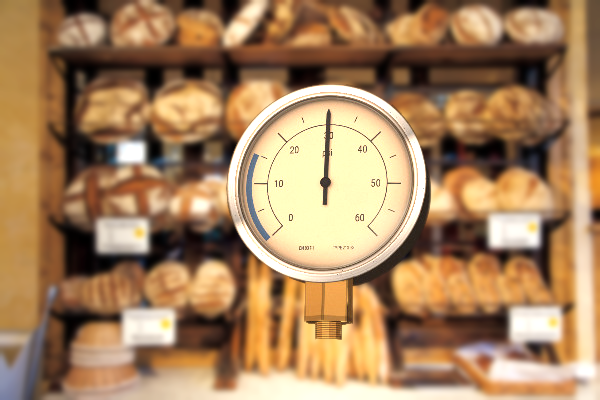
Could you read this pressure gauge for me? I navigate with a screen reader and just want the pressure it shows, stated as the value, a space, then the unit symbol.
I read 30 psi
